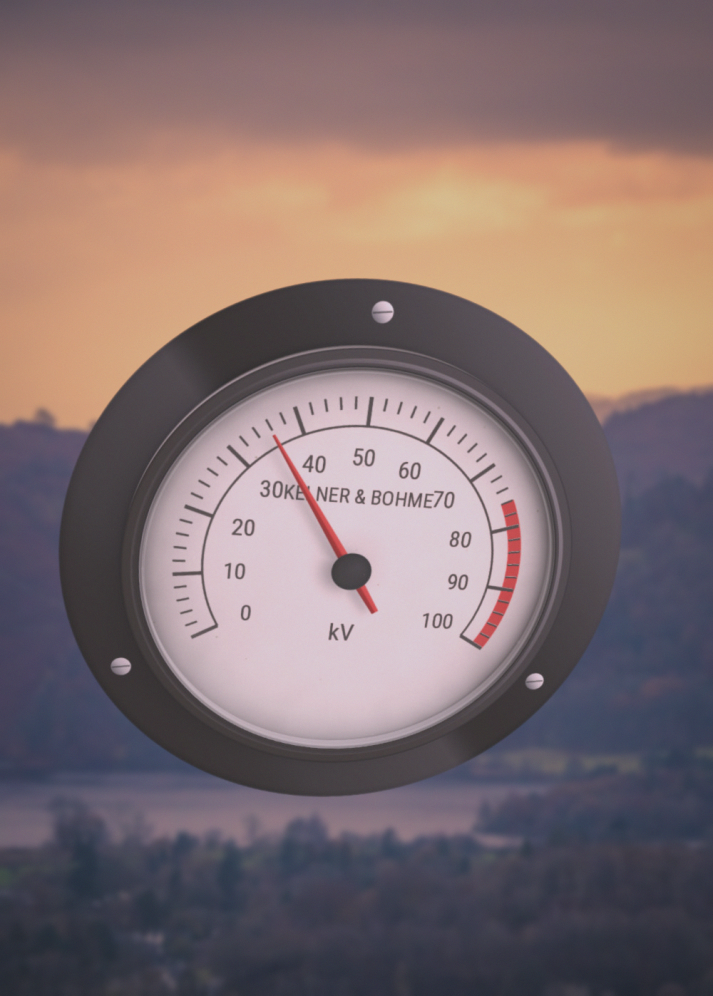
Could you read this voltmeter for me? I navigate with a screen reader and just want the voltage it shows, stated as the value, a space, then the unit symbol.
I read 36 kV
